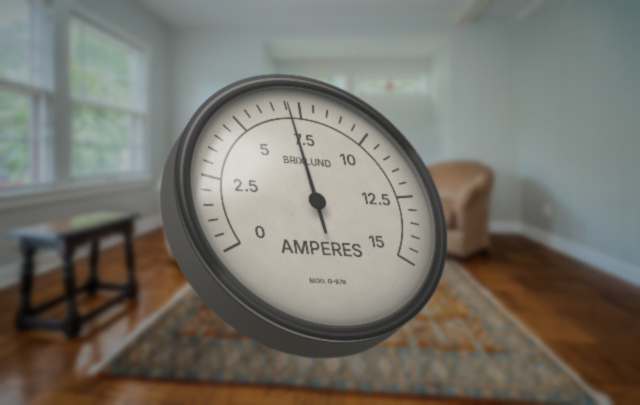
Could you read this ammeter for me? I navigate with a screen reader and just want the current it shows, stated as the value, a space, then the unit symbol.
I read 7 A
